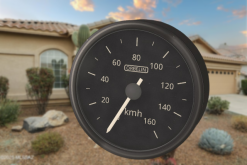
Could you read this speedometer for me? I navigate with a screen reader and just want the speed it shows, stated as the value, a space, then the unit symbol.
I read 0 km/h
